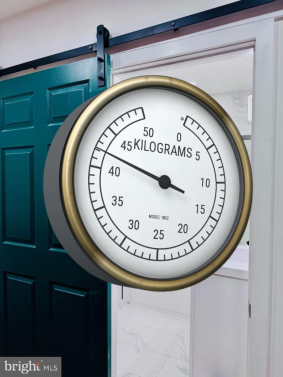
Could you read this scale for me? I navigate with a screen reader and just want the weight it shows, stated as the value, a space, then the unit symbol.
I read 42 kg
